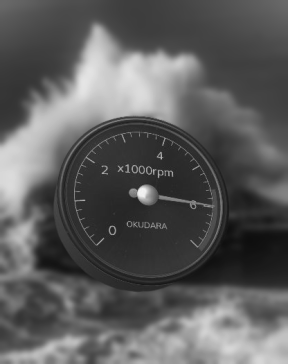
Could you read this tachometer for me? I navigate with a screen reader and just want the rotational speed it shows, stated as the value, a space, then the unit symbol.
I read 6000 rpm
